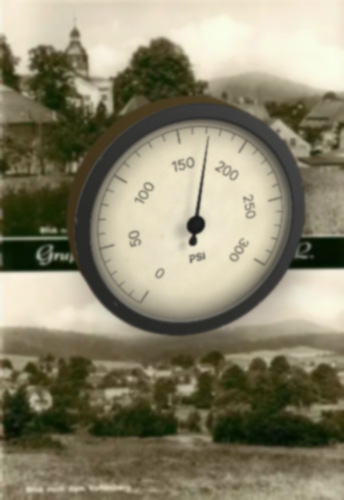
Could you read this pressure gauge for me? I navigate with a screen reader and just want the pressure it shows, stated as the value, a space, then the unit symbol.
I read 170 psi
